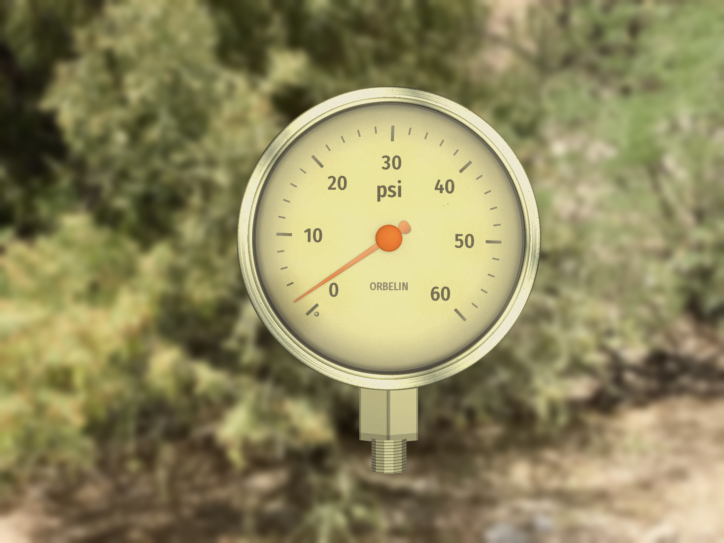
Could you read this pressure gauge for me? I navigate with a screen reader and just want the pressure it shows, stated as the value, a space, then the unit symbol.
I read 2 psi
